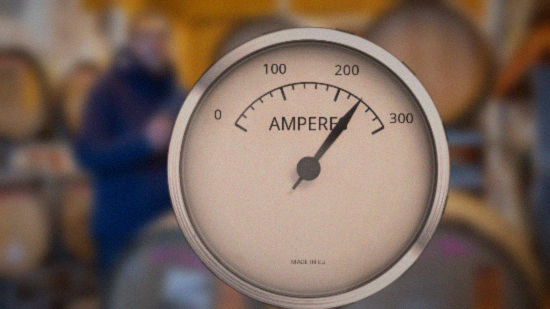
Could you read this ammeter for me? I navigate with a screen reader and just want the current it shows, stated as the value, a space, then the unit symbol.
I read 240 A
